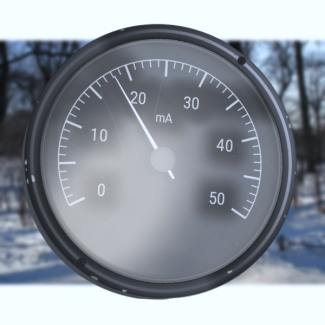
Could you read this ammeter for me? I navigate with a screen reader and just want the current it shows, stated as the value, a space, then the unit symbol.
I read 18 mA
